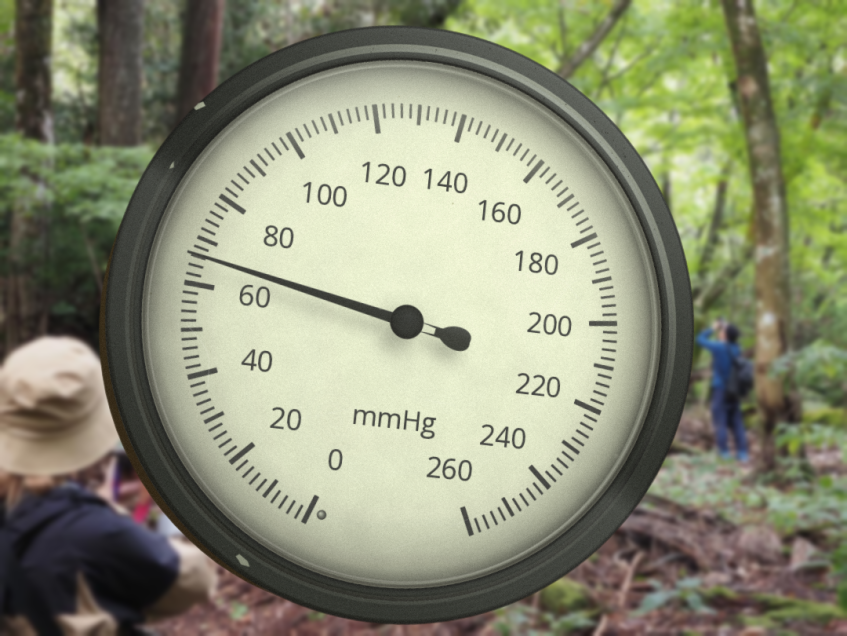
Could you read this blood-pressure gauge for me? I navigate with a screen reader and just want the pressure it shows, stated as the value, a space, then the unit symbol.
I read 66 mmHg
